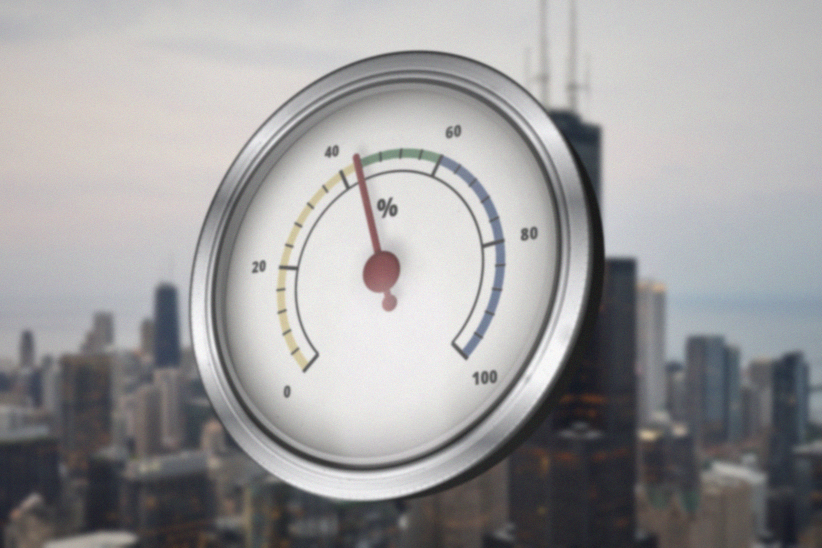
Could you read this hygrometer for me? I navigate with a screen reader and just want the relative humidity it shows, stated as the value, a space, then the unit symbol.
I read 44 %
